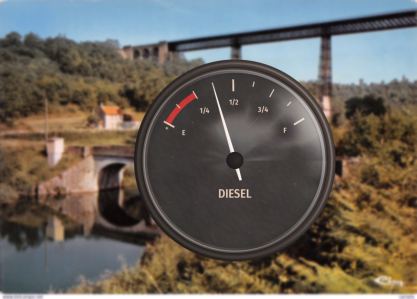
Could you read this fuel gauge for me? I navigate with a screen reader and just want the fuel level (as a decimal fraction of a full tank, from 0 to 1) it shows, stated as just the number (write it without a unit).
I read 0.375
